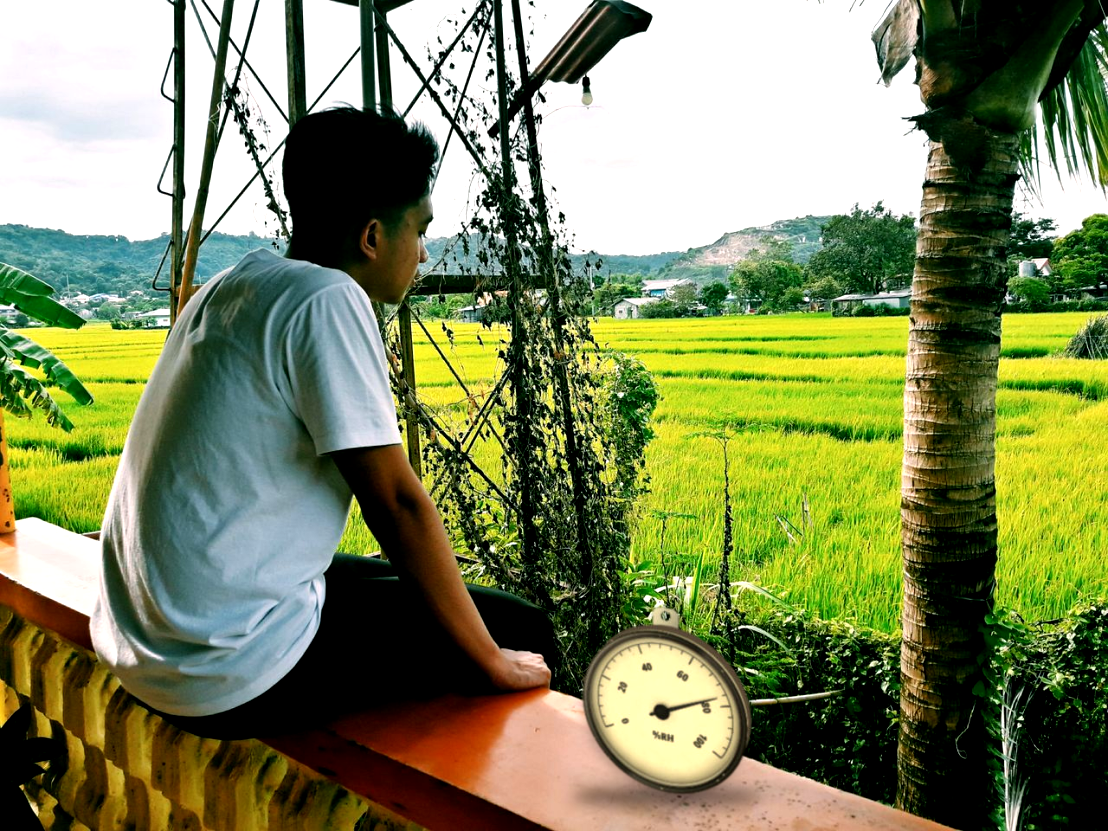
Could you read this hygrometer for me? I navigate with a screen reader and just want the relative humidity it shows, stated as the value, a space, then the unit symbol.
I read 76 %
